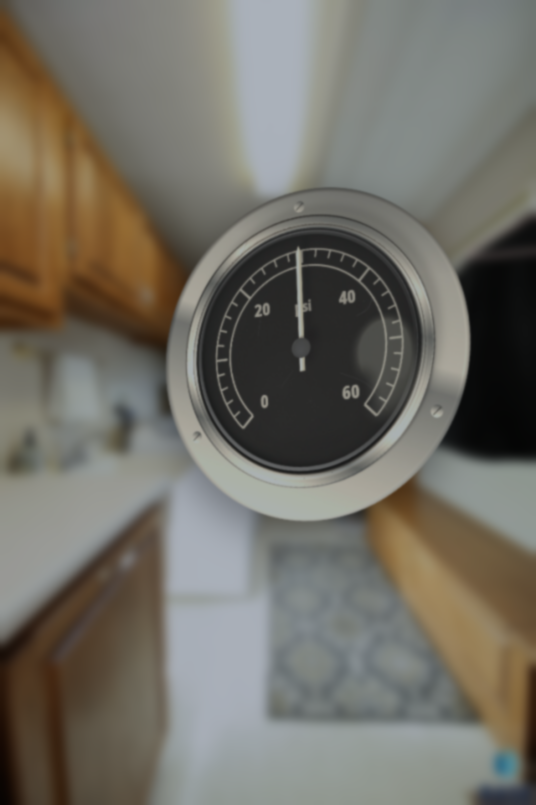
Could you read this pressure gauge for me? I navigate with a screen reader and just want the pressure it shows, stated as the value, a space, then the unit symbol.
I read 30 psi
